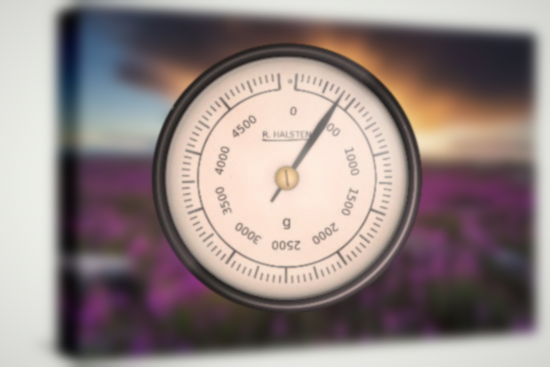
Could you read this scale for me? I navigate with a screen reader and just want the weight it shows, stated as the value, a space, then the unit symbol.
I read 400 g
